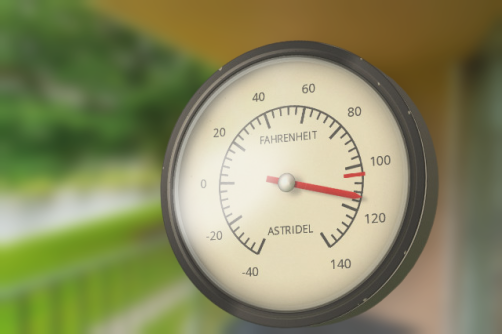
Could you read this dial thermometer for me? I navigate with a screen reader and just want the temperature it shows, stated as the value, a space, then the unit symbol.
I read 114 °F
